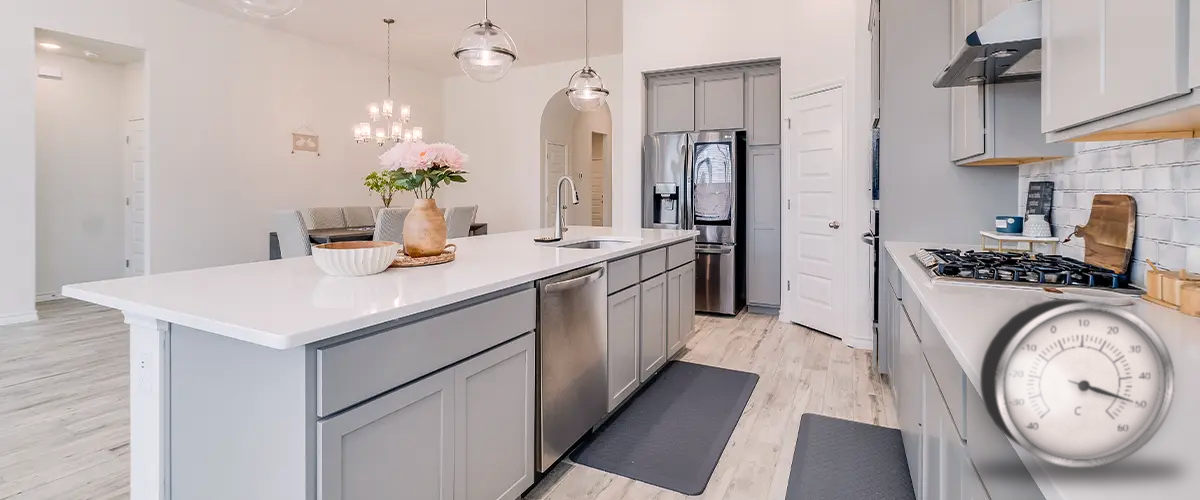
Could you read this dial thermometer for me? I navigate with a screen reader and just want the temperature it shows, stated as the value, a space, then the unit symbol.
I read 50 °C
